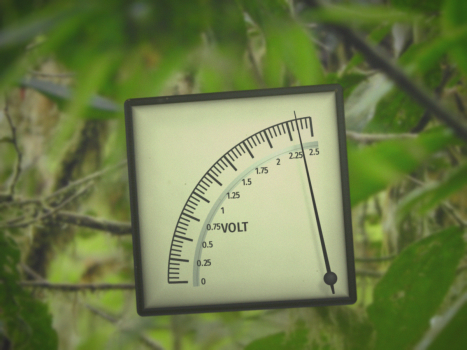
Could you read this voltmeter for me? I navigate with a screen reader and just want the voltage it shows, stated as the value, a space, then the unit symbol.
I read 2.35 V
